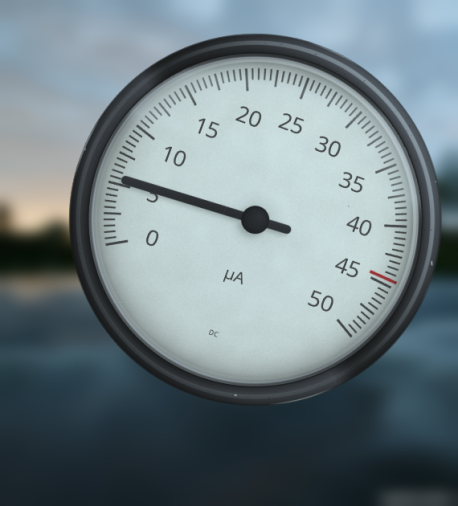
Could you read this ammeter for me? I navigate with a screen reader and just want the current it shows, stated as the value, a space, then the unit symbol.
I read 5.5 µA
